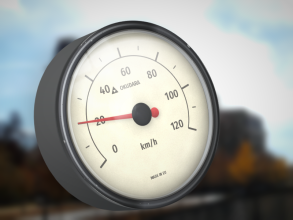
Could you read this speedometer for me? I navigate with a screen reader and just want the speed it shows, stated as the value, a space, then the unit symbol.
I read 20 km/h
